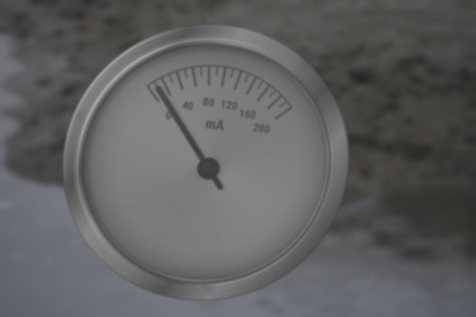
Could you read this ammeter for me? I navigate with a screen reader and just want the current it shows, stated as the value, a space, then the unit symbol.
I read 10 mA
